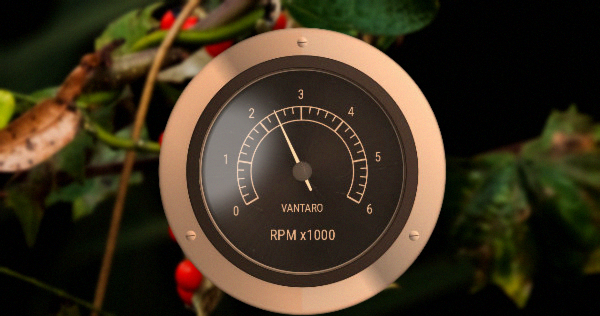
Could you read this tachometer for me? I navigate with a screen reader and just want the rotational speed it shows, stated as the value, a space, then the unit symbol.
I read 2400 rpm
